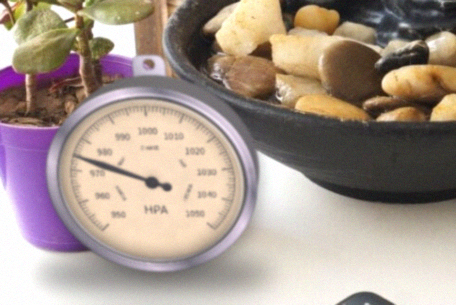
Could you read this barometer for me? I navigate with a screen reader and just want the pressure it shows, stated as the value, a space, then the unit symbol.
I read 975 hPa
